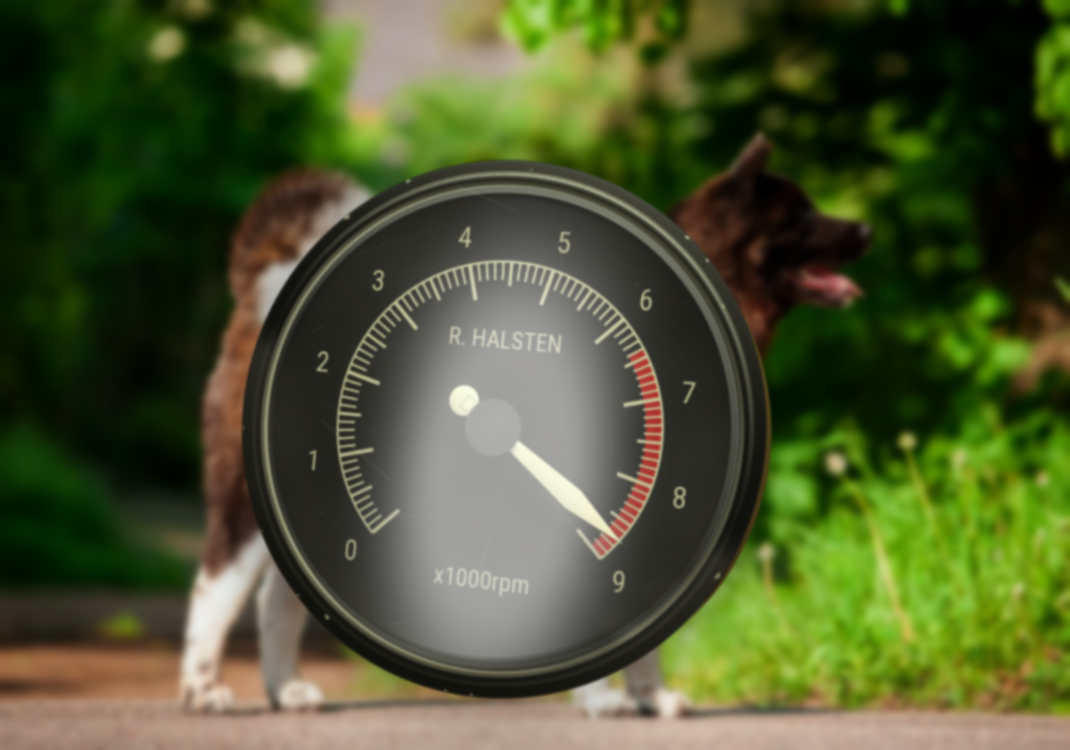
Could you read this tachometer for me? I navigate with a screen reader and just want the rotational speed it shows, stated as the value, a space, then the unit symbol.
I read 8700 rpm
